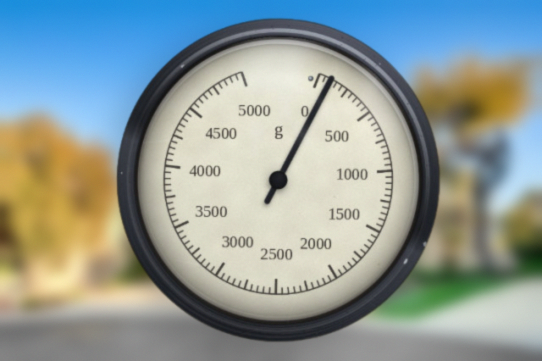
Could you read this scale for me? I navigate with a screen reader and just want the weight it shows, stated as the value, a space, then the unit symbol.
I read 100 g
